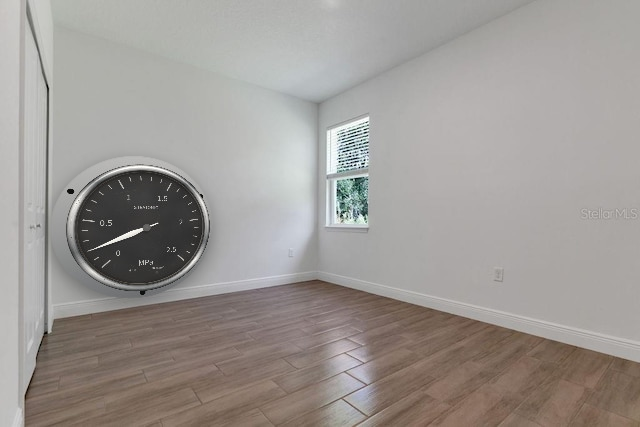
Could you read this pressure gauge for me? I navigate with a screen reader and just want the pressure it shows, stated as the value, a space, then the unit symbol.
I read 0.2 MPa
